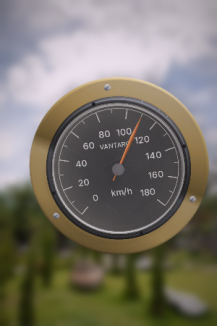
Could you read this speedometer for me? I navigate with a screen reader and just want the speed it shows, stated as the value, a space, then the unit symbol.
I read 110 km/h
